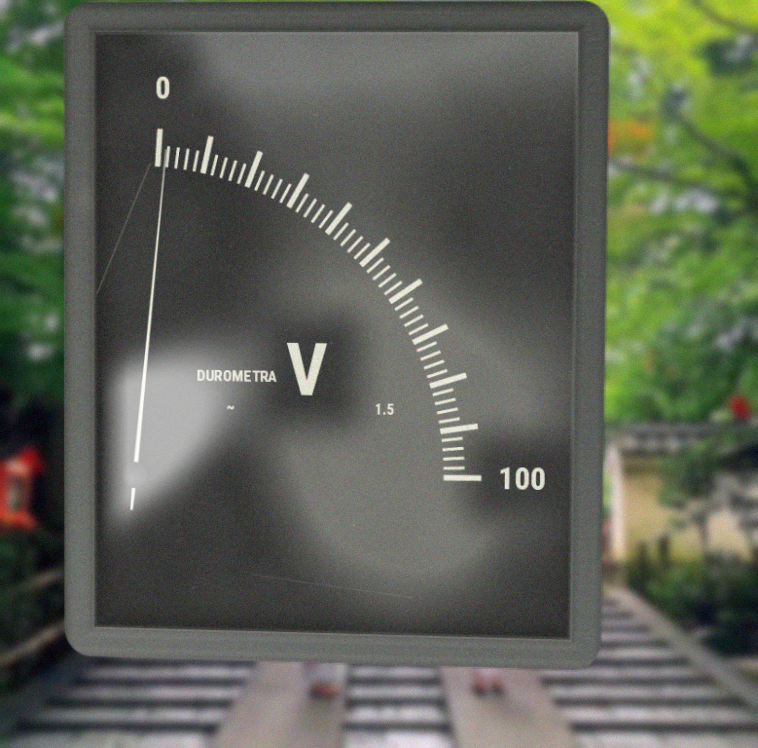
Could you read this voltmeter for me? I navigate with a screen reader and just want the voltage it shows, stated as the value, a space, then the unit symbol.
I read 2 V
